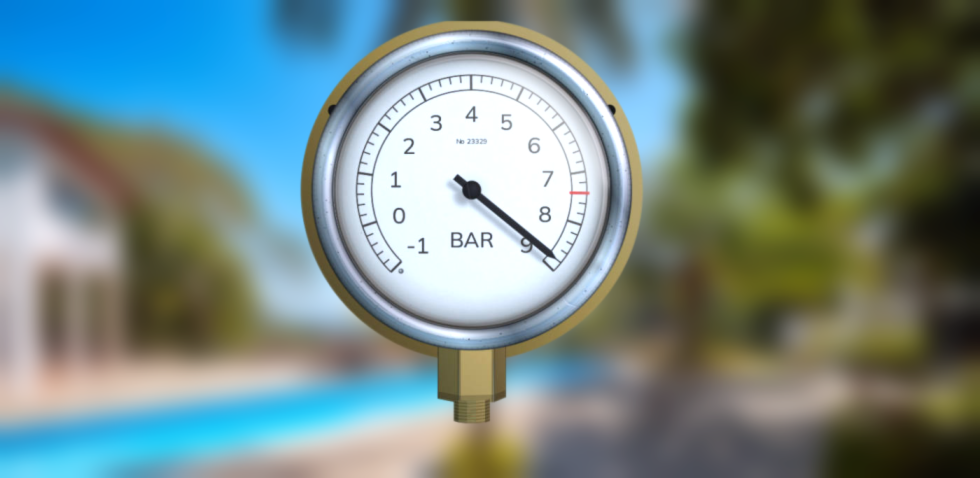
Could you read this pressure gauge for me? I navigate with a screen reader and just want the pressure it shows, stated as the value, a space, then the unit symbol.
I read 8.8 bar
